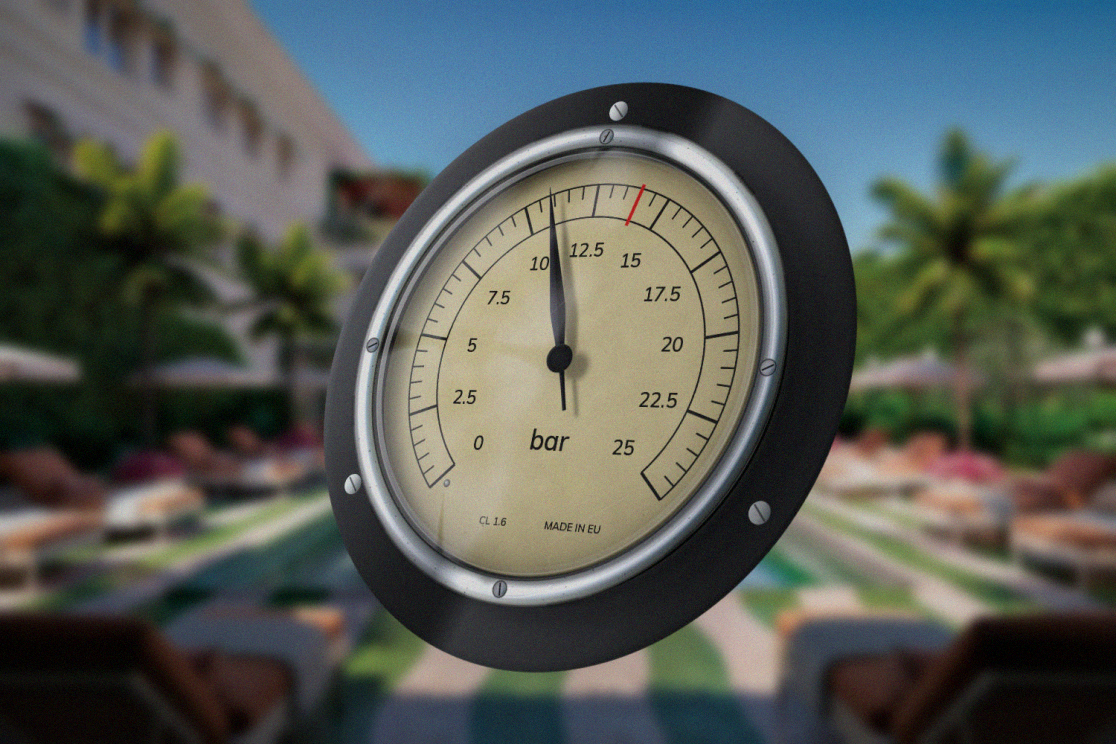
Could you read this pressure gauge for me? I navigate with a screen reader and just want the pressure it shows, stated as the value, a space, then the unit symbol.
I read 11 bar
